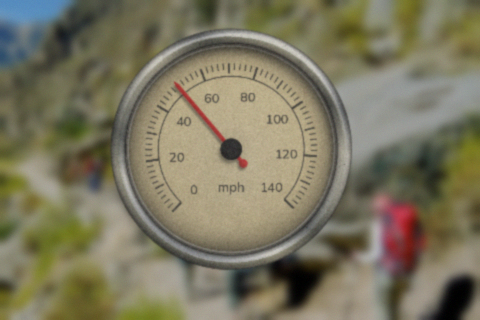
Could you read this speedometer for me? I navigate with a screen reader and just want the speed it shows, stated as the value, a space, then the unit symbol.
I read 50 mph
